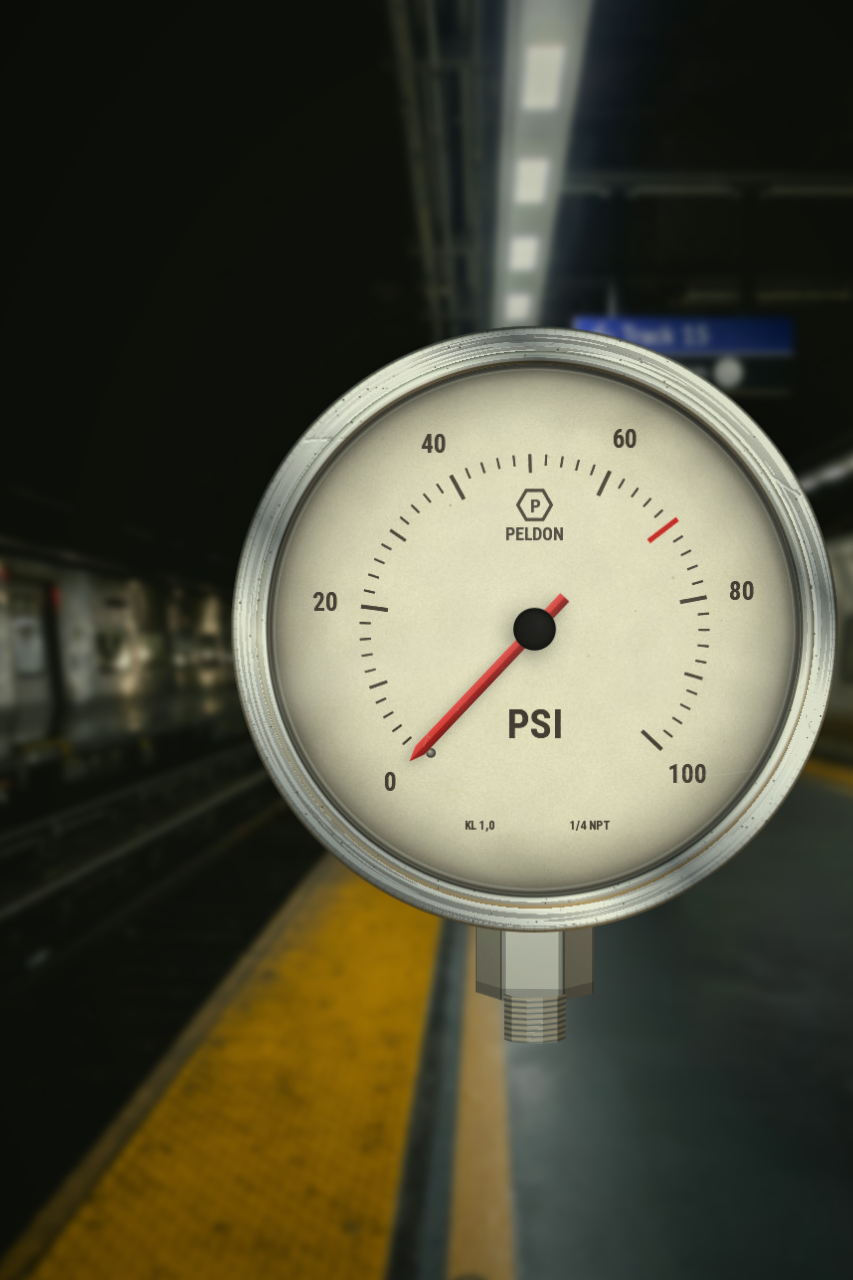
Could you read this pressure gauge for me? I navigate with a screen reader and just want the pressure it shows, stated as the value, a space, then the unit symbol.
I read 0 psi
